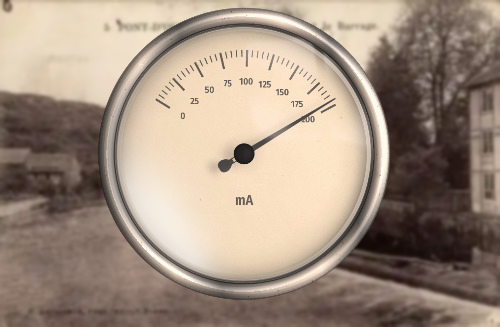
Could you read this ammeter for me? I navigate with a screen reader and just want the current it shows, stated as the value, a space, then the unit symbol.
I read 195 mA
